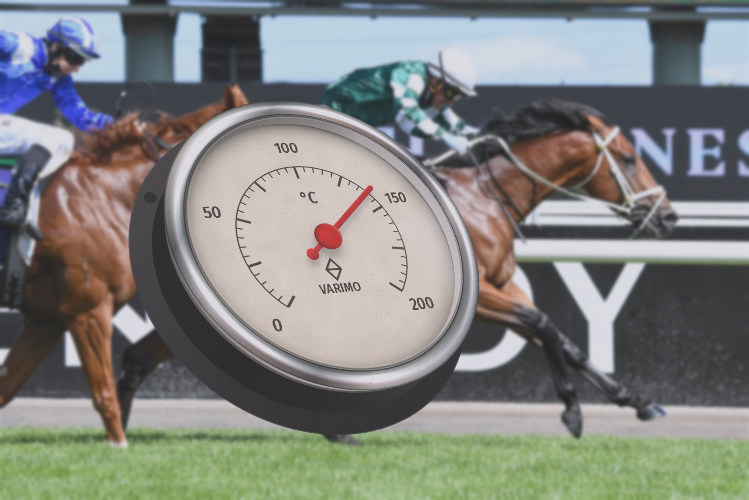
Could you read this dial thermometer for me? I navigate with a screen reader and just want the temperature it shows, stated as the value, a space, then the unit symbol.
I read 140 °C
